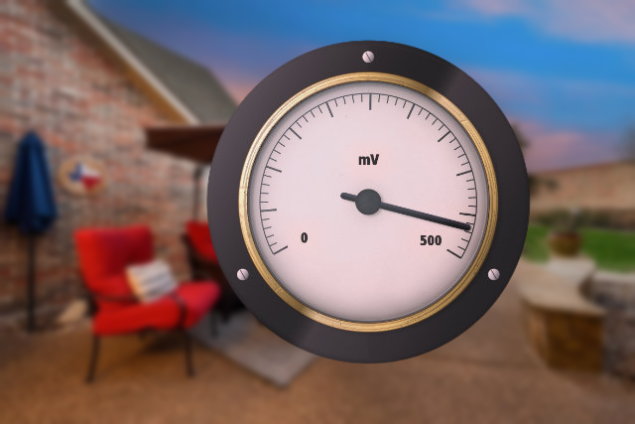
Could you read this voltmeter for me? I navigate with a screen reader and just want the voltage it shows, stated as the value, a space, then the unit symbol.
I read 465 mV
